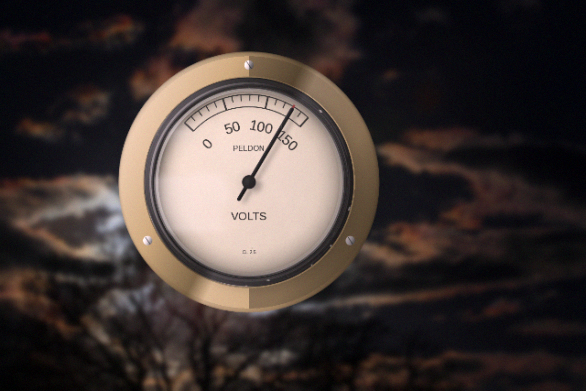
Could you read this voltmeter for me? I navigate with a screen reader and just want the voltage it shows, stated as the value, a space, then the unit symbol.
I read 130 V
